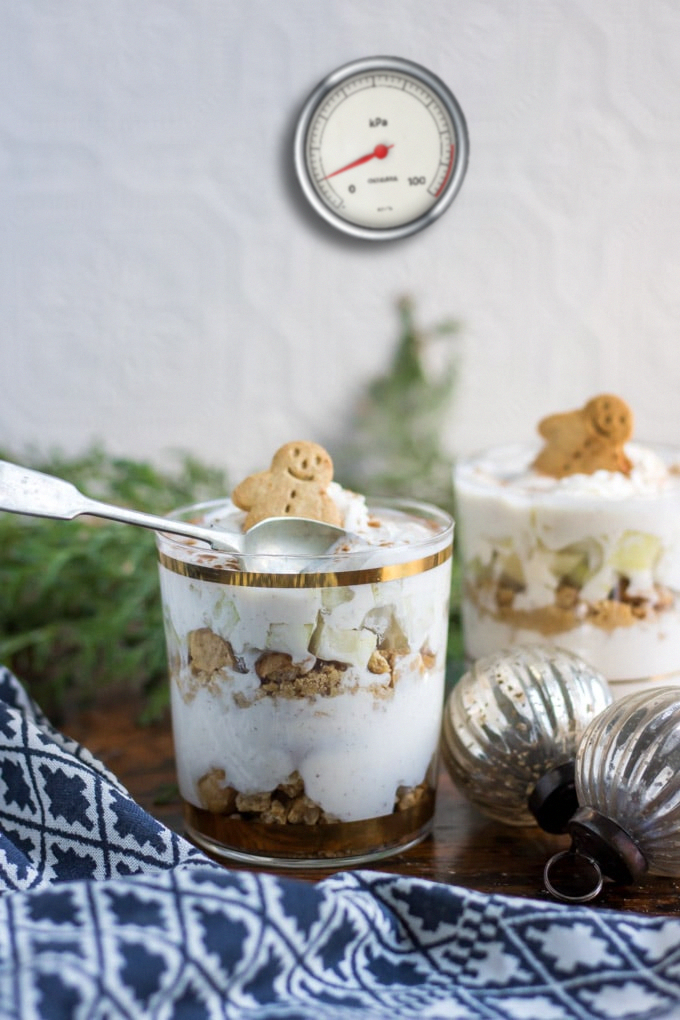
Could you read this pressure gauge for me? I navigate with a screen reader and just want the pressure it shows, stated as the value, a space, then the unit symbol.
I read 10 kPa
